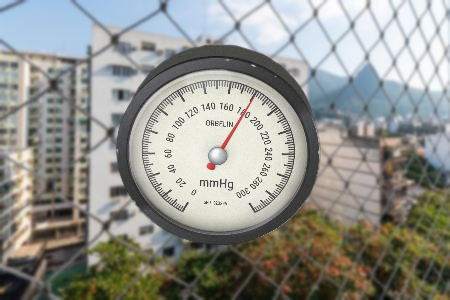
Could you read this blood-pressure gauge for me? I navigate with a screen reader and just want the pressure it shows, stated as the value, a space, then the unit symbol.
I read 180 mmHg
